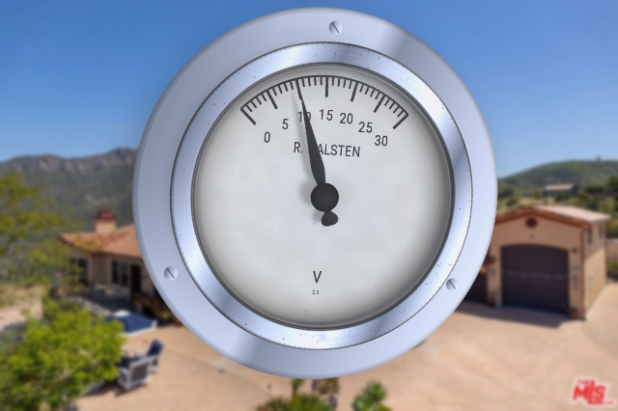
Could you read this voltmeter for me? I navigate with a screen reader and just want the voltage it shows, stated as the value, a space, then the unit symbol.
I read 10 V
